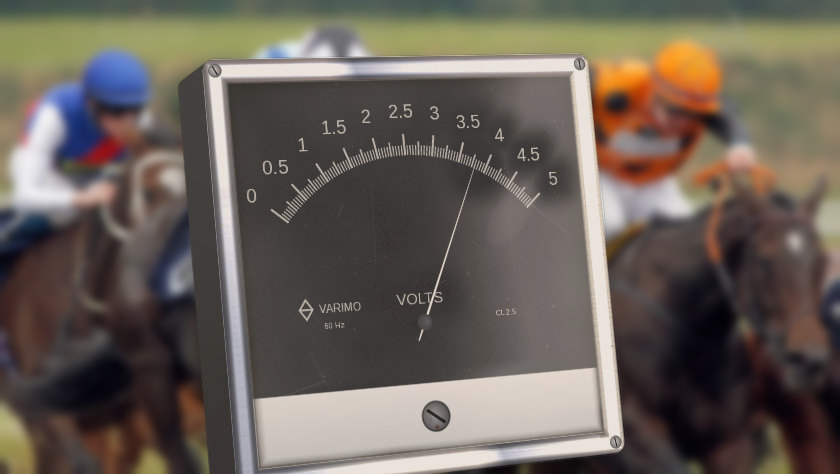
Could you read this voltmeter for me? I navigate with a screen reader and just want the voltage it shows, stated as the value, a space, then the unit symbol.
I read 3.75 V
